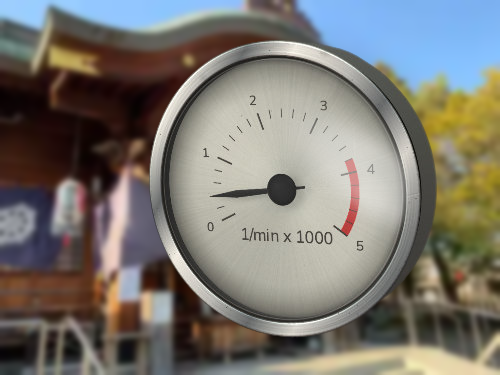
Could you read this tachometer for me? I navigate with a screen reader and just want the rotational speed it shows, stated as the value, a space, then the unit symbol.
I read 400 rpm
